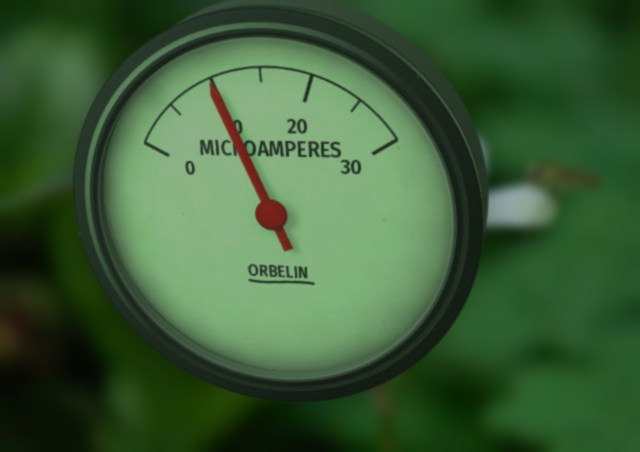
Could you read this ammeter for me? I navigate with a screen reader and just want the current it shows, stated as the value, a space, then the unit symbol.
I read 10 µA
